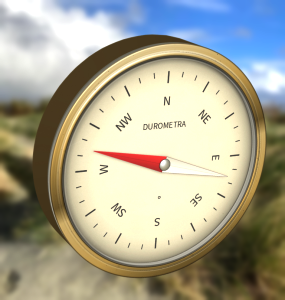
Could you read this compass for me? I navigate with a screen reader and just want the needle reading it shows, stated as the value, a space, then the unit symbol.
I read 285 °
